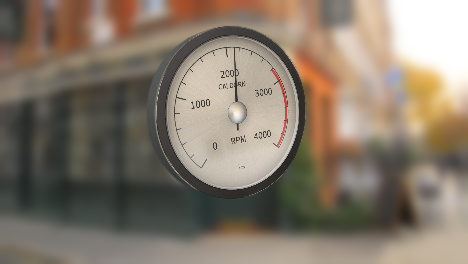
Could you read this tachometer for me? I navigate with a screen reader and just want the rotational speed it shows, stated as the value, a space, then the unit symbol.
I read 2100 rpm
